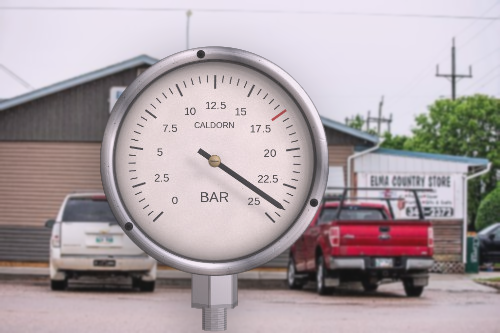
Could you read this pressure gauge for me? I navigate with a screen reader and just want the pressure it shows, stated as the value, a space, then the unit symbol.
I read 24 bar
